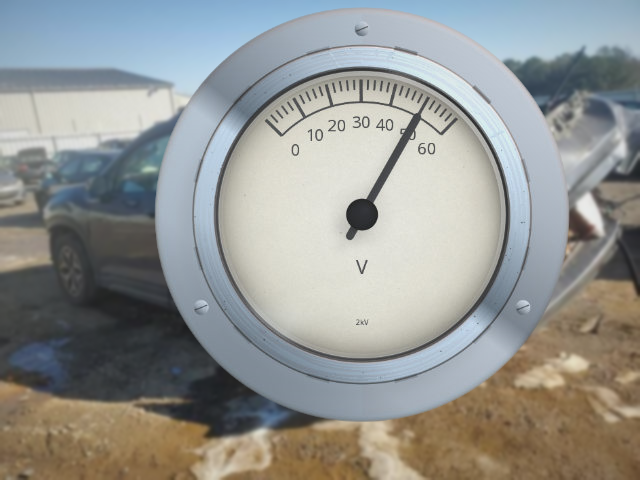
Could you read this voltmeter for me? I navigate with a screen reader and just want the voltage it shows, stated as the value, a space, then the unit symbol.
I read 50 V
